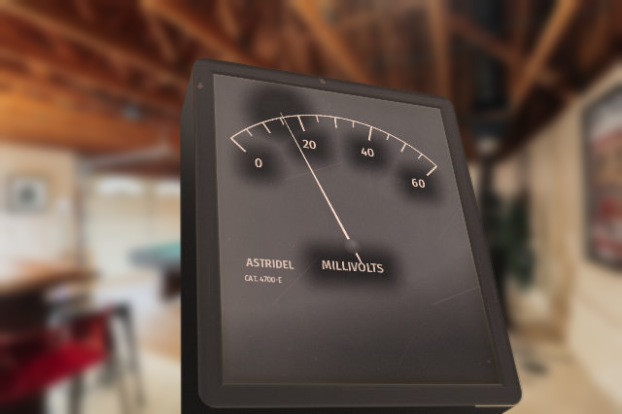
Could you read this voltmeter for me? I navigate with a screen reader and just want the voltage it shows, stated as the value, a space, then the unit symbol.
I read 15 mV
